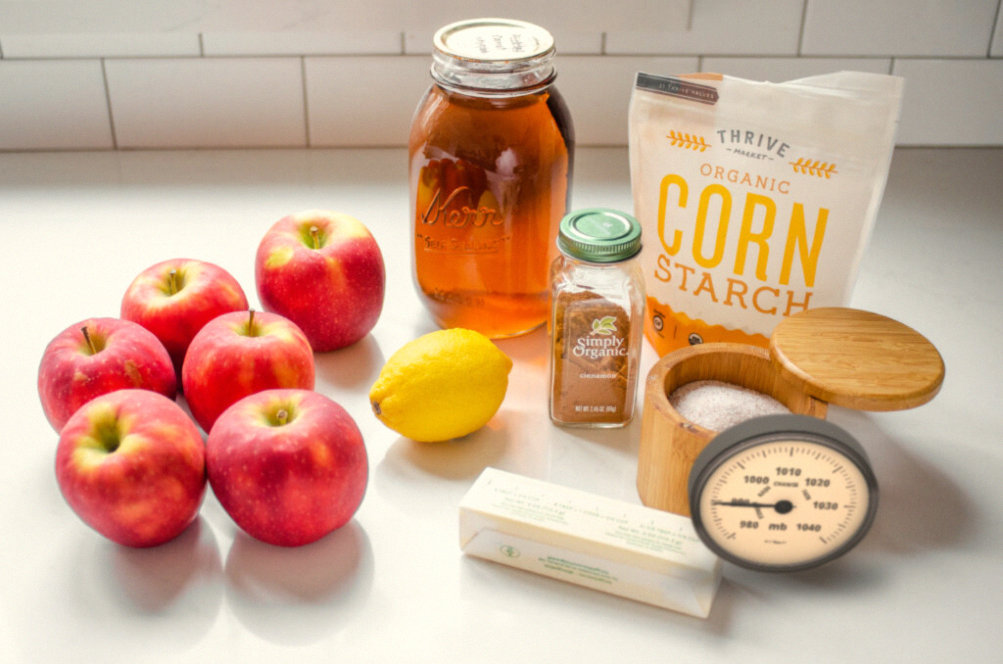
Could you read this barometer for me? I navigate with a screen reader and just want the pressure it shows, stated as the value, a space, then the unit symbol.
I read 990 mbar
